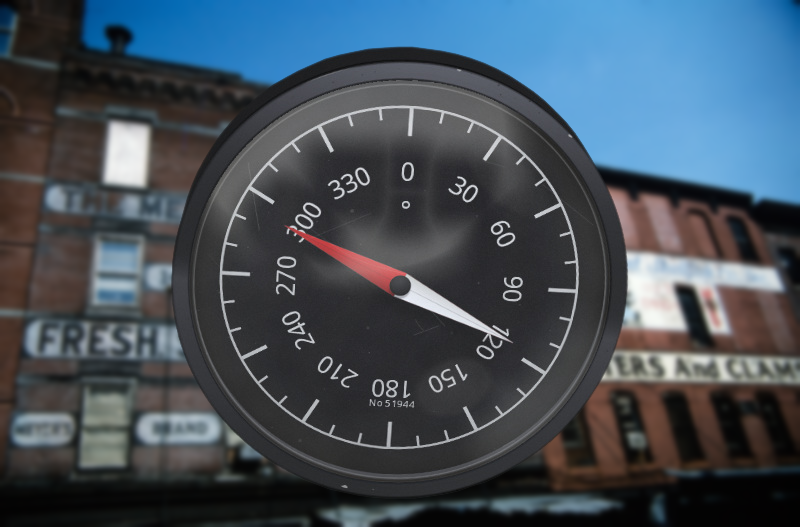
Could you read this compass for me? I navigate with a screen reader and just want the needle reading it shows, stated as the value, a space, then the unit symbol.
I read 295 °
